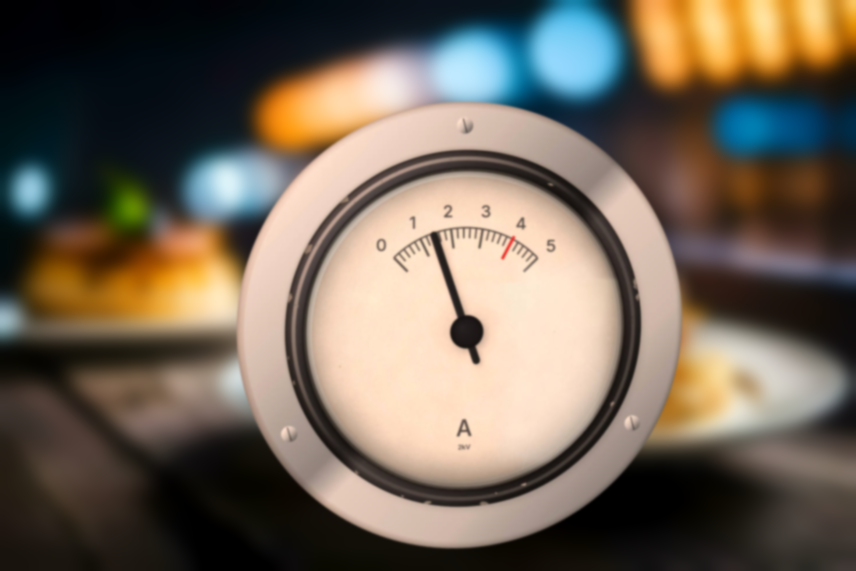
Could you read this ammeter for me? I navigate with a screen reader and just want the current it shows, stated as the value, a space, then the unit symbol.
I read 1.4 A
